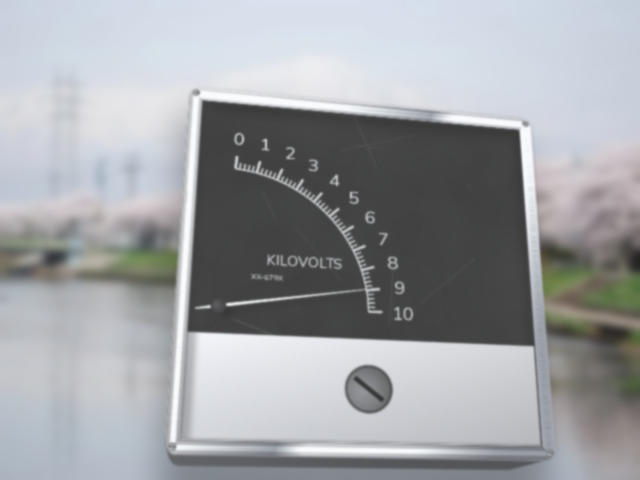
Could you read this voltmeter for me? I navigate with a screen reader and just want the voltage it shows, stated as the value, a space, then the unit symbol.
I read 9 kV
